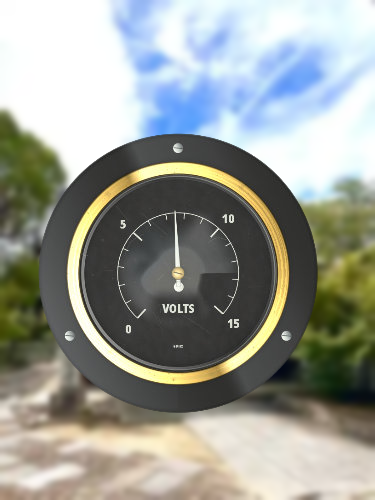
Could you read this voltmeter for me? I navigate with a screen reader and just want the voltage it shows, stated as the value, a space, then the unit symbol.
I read 7.5 V
